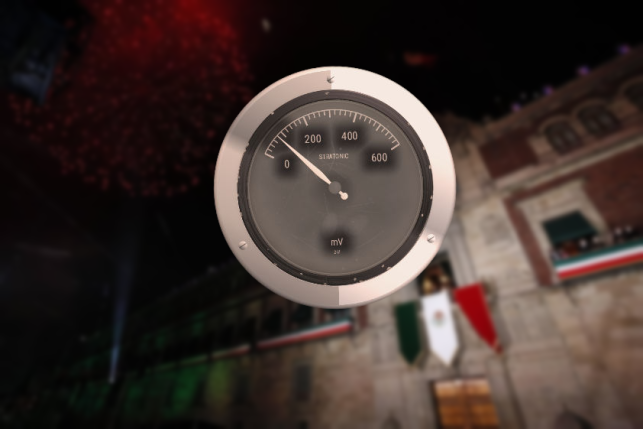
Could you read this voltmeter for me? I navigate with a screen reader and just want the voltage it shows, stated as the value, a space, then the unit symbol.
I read 80 mV
